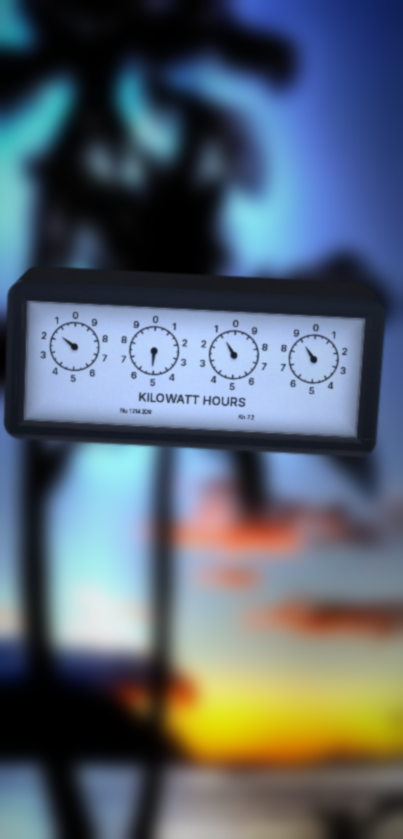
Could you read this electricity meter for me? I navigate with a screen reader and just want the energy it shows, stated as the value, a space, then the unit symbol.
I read 1509 kWh
